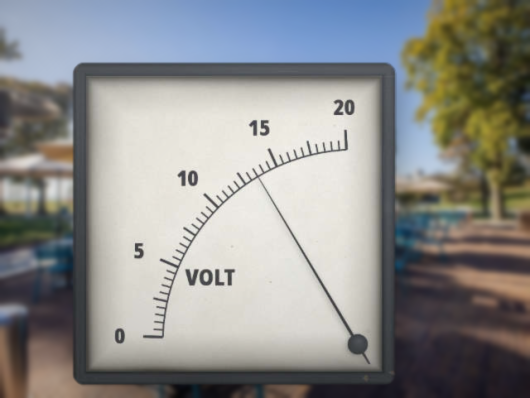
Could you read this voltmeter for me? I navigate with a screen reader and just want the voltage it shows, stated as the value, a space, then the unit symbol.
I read 13.5 V
